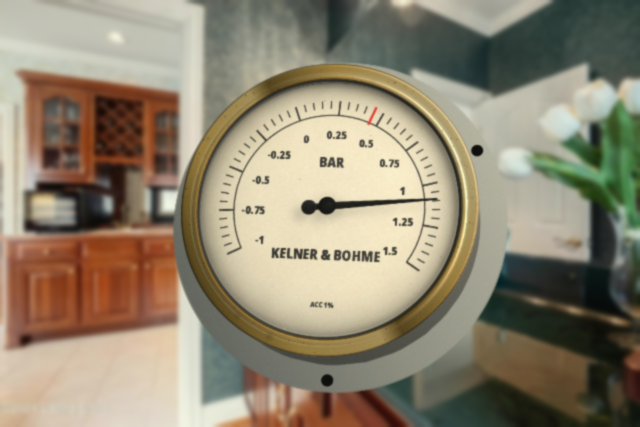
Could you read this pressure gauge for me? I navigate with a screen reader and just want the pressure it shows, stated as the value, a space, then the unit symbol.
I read 1.1 bar
